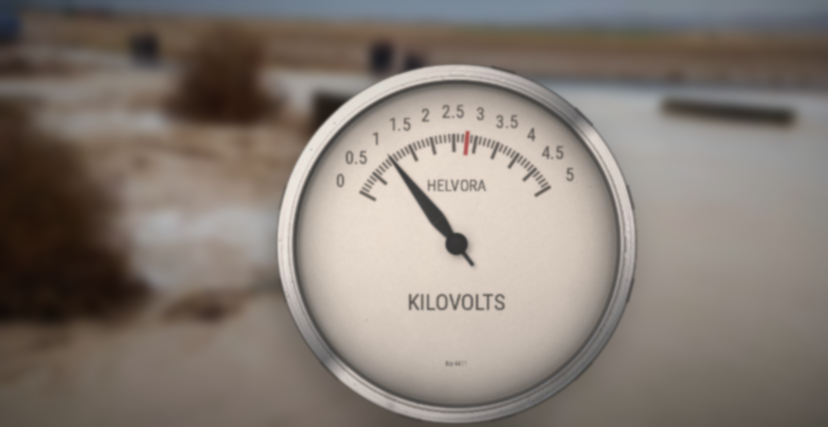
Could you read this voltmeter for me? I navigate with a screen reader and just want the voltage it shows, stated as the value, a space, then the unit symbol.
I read 1 kV
